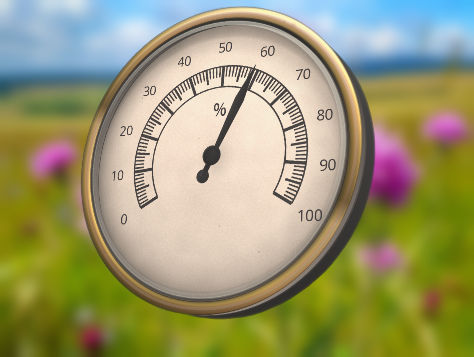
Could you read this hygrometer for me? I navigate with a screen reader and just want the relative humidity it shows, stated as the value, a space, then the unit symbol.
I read 60 %
